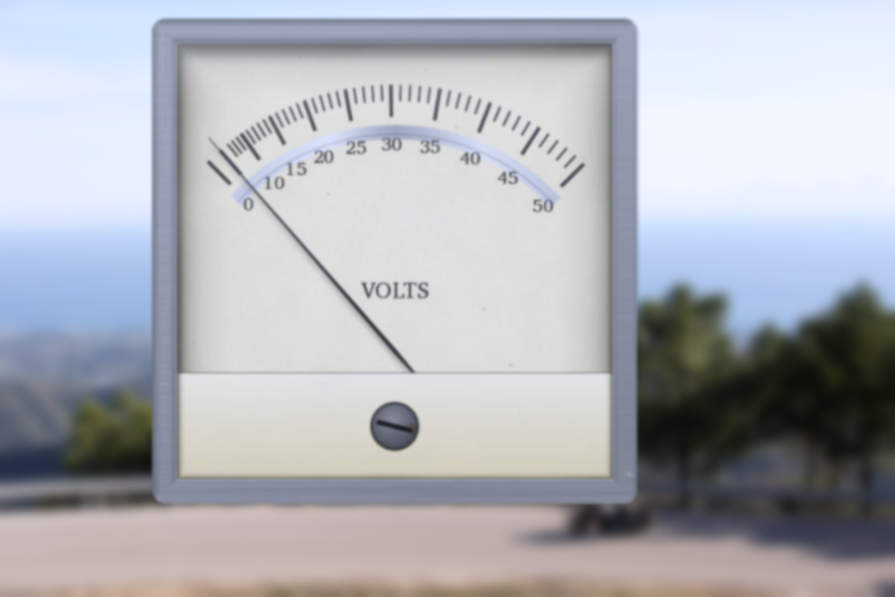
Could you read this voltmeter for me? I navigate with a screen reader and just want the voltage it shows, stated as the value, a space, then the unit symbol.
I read 5 V
